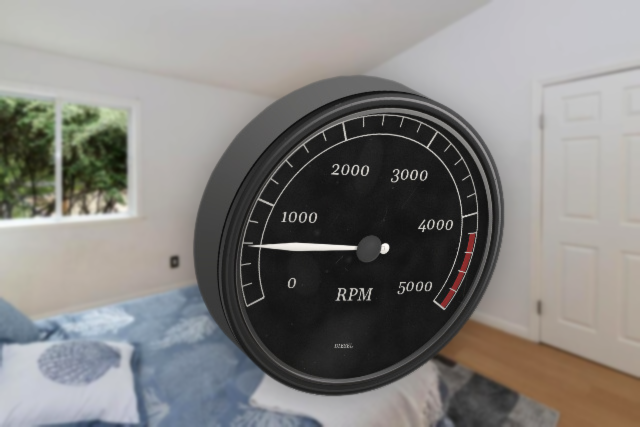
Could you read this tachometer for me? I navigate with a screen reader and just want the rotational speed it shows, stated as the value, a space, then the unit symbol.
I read 600 rpm
